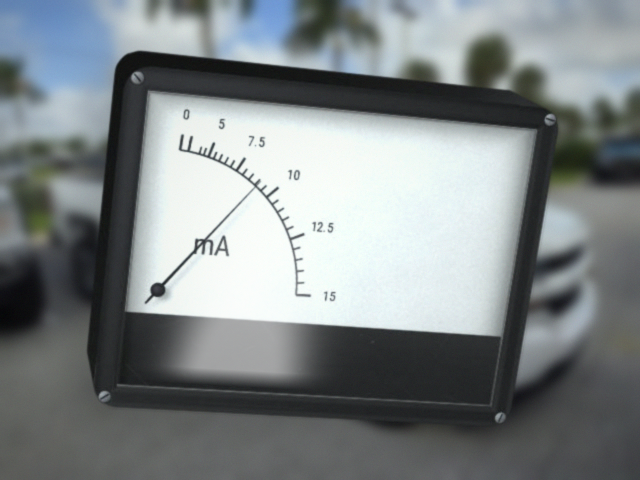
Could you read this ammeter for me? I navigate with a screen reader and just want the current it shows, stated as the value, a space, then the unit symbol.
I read 9 mA
